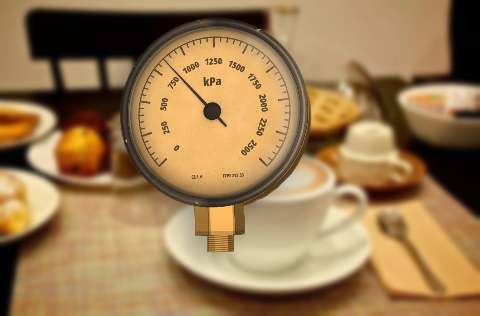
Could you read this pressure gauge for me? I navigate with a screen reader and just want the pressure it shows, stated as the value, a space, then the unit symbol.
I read 850 kPa
